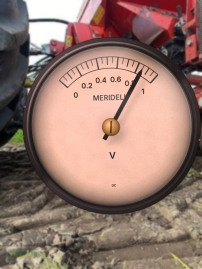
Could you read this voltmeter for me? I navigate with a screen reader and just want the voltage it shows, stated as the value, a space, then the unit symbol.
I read 0.85 V
